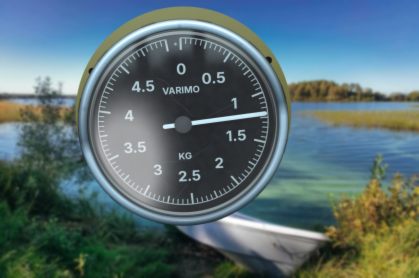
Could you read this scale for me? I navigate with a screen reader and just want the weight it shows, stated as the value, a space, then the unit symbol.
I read 1.2 kg
